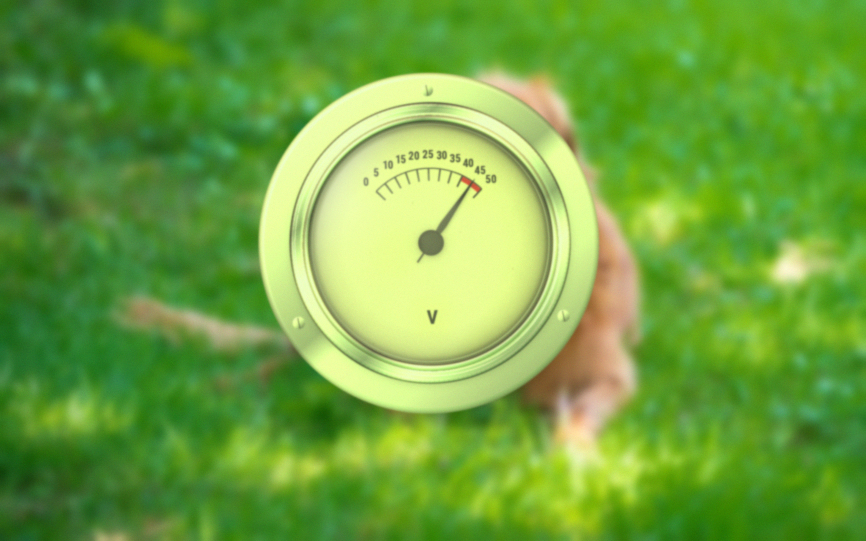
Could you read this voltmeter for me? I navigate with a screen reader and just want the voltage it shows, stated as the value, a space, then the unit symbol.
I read 45 V
